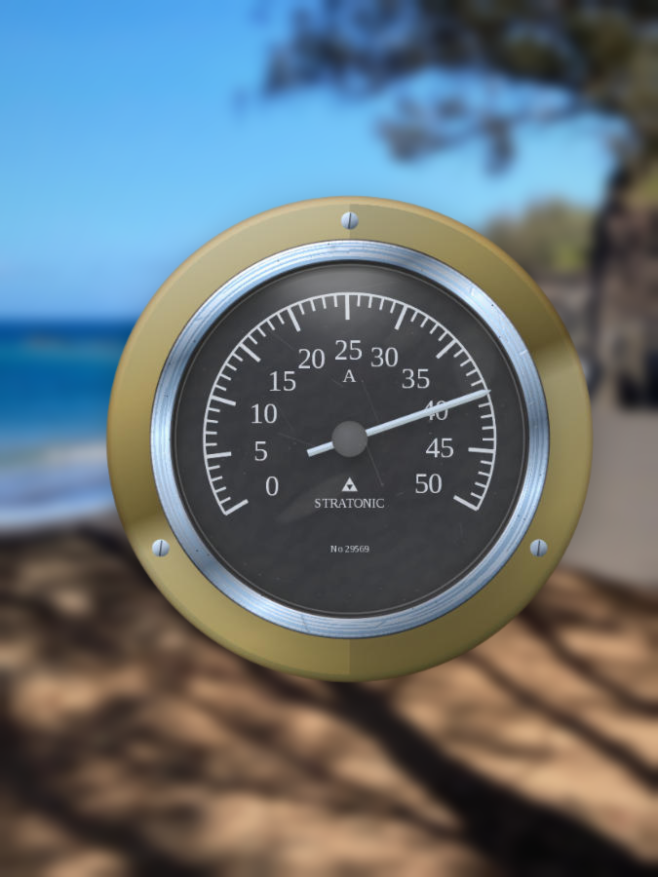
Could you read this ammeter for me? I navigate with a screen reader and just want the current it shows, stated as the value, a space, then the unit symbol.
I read 40 A
